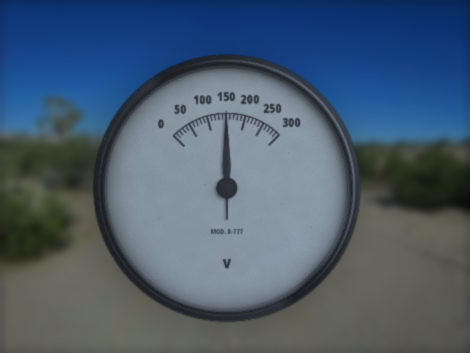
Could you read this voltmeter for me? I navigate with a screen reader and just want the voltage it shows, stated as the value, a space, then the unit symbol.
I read 150 V
